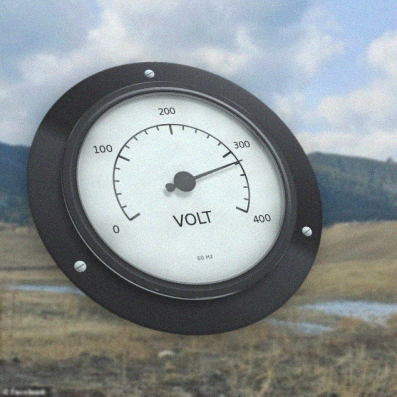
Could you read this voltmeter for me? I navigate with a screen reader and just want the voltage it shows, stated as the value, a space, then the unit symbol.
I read 320 V
